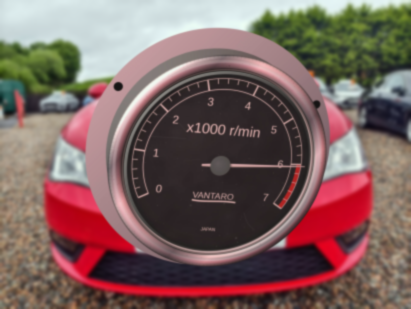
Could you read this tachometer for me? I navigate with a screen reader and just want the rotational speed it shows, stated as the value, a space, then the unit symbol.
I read 6000 rpm
